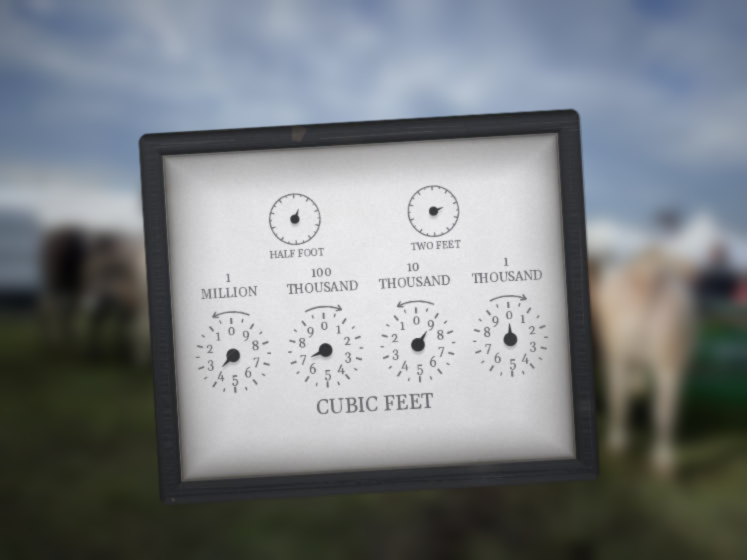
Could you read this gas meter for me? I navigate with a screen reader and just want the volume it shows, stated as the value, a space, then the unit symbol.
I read 369000 ft³
